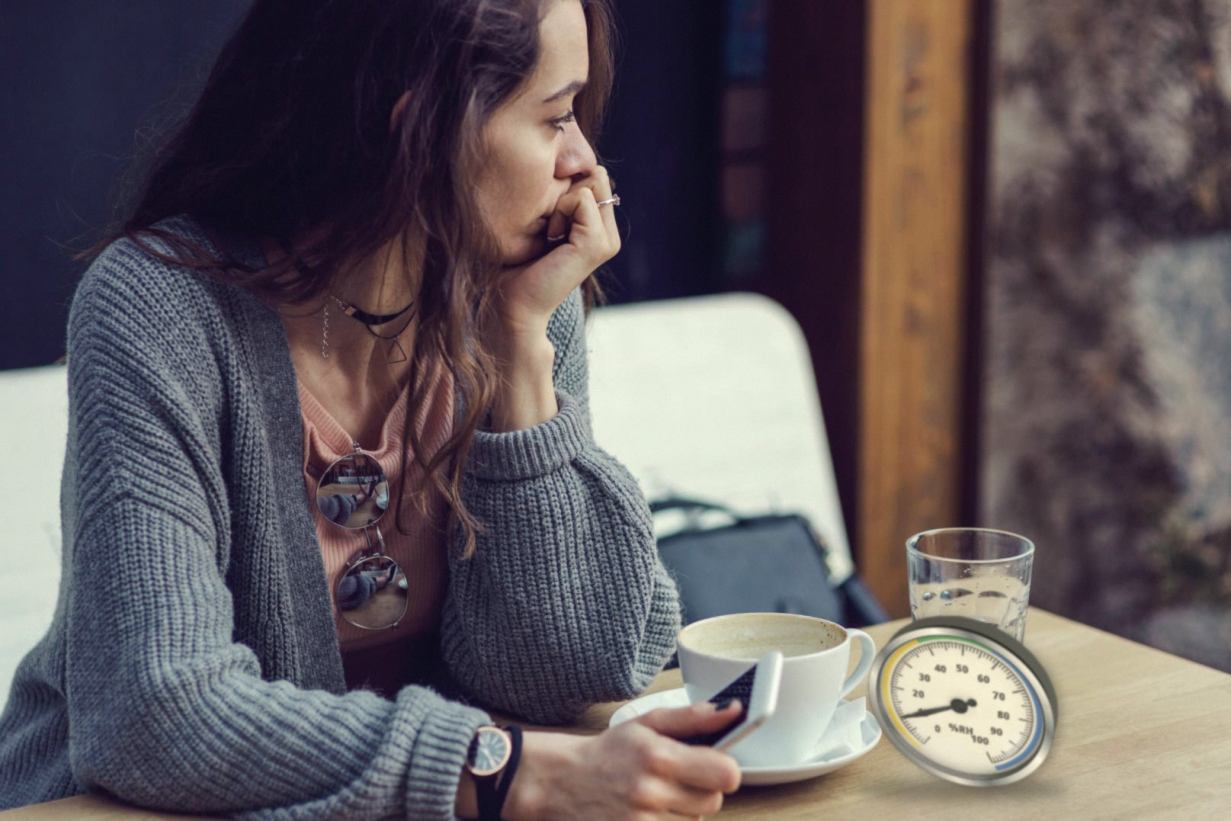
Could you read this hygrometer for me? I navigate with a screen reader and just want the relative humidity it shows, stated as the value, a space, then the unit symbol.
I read 10 %
